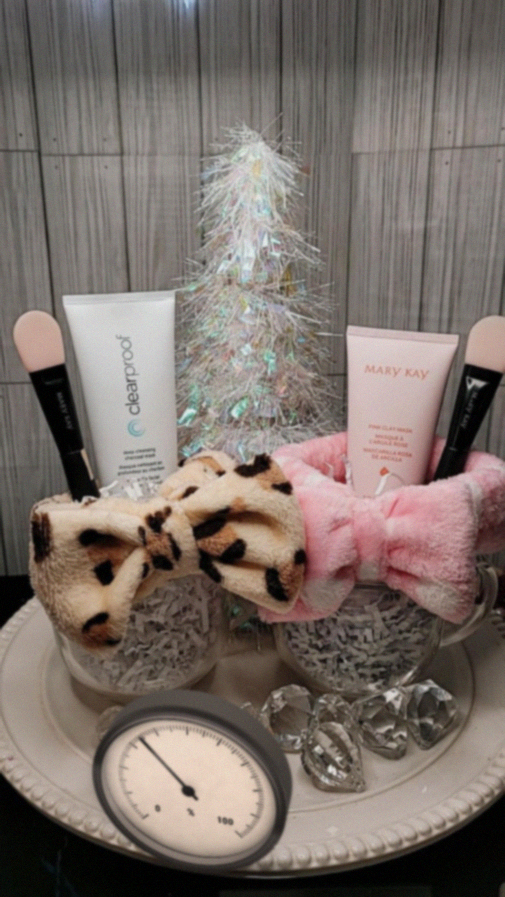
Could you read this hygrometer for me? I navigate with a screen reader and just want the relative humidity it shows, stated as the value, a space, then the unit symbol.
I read 35 %
